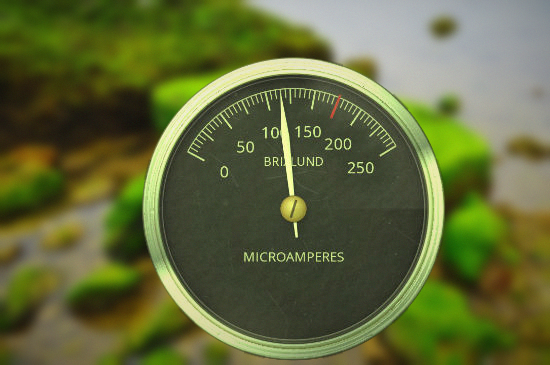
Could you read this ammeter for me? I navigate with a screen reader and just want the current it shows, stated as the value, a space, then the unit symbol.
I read 115 µA
